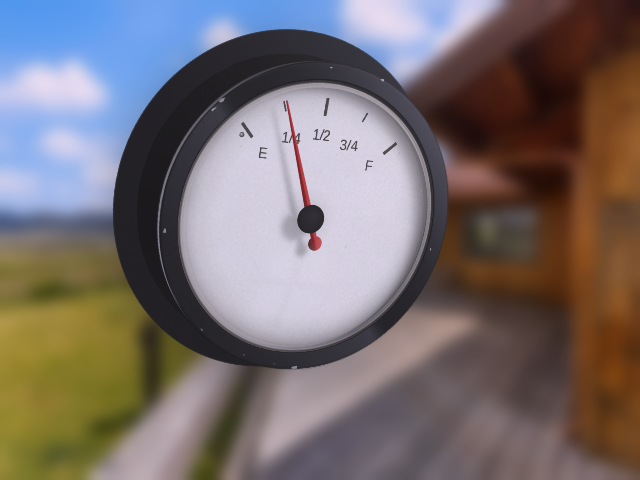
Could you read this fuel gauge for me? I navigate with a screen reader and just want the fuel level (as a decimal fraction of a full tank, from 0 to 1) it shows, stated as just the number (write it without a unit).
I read 0.25
